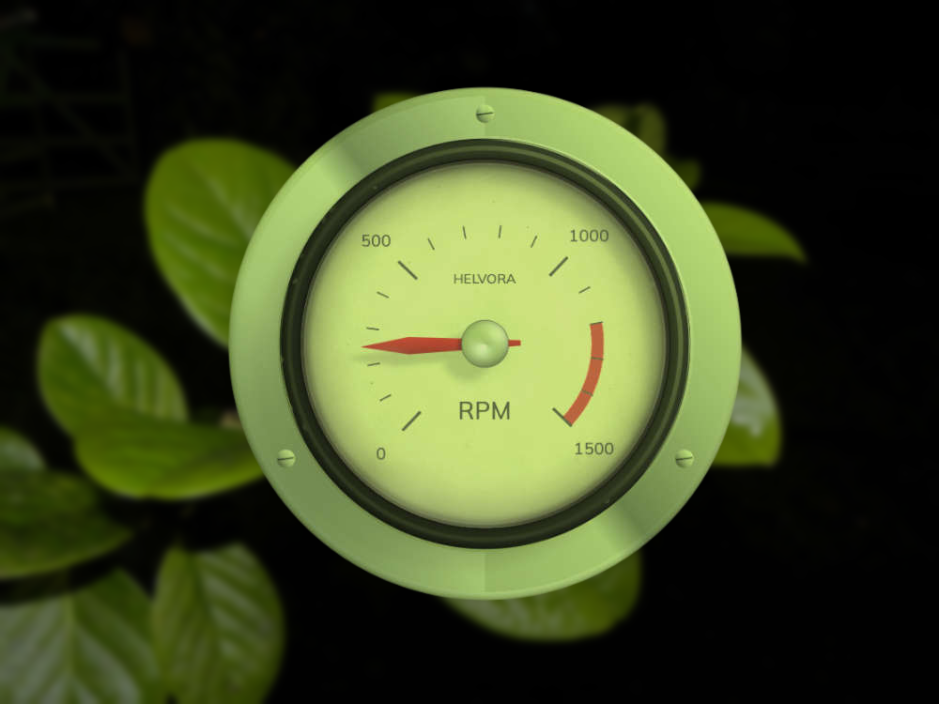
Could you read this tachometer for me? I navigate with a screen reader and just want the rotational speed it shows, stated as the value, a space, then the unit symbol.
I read 250 rpm
